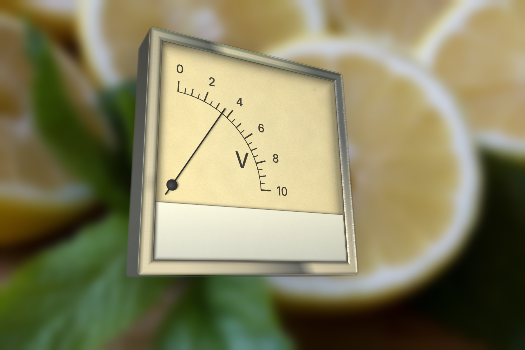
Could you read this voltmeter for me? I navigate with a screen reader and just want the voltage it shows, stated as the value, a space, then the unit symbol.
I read 3.5 V
